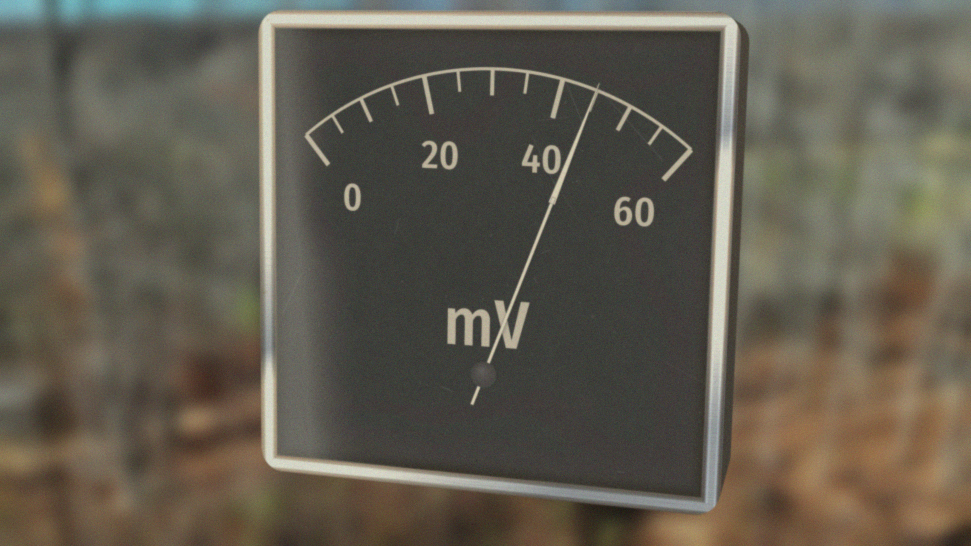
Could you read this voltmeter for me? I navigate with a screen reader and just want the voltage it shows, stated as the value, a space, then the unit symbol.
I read 45 mV
